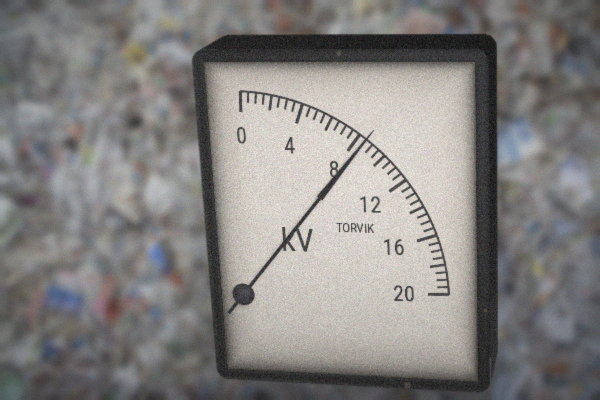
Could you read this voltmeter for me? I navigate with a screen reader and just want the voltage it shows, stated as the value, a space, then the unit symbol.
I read 8.5 kV
